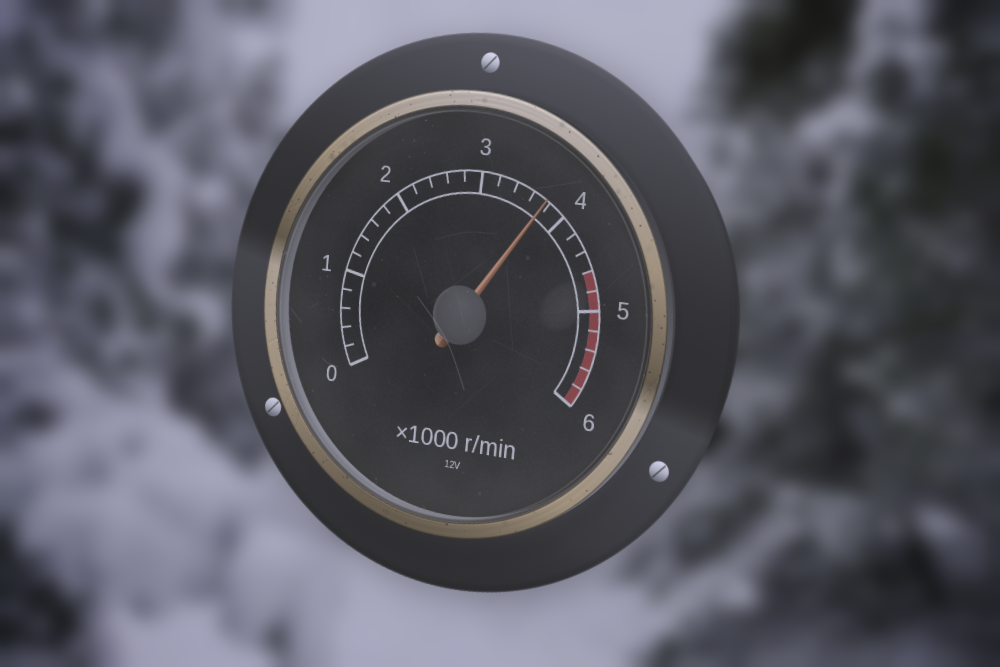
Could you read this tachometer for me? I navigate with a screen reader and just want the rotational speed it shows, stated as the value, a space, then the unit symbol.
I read 3800 rpm
